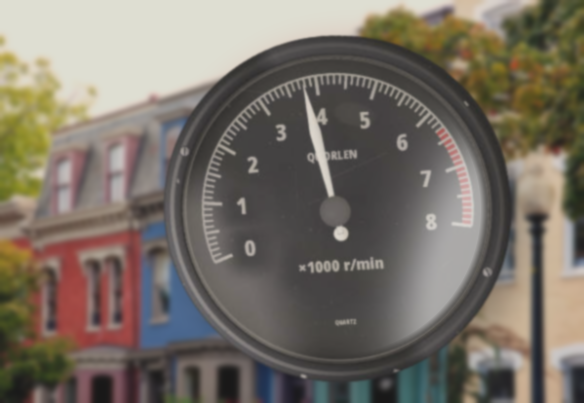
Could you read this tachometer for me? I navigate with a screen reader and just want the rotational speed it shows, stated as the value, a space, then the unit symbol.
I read 3800 rpm
